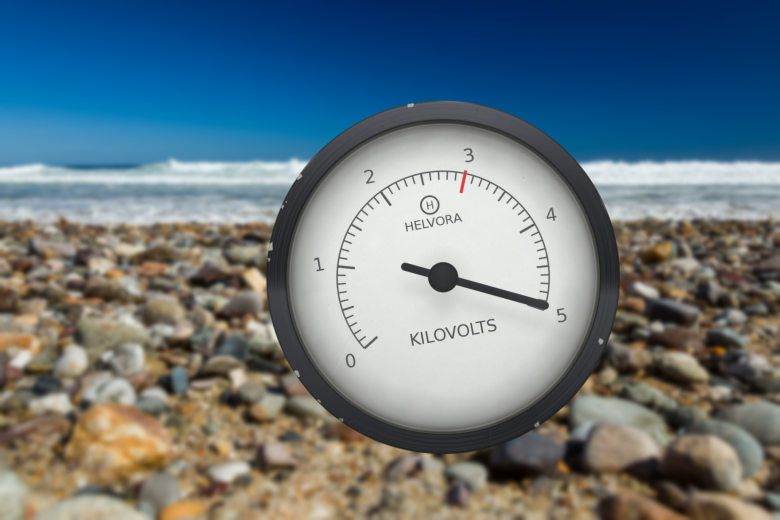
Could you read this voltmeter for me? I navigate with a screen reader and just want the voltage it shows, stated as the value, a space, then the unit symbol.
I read 4.95 kV
